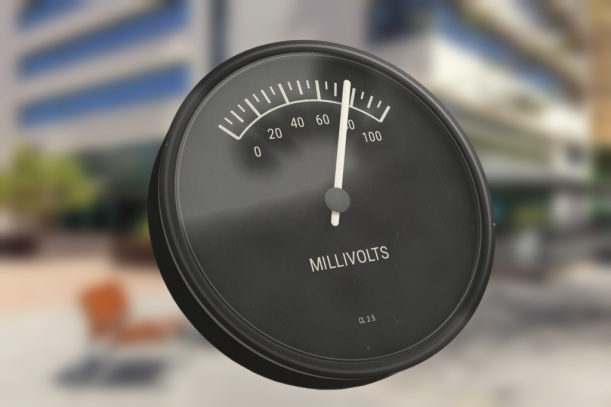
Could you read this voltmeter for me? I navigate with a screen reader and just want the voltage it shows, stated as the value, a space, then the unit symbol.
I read 75 mV
